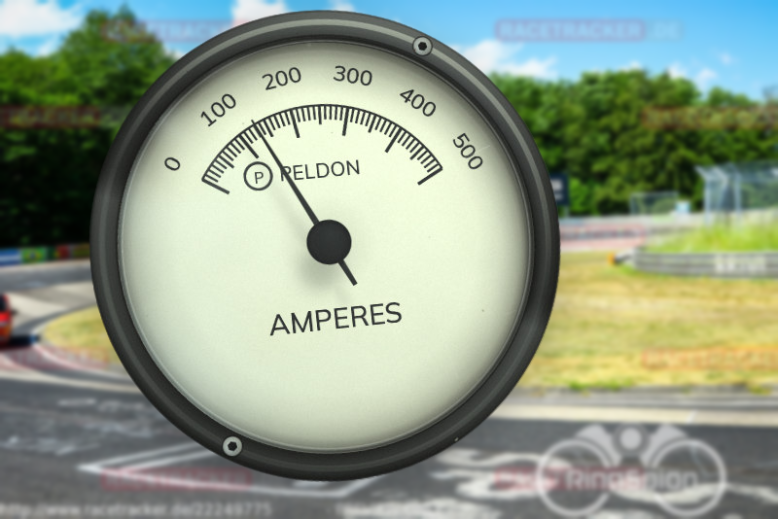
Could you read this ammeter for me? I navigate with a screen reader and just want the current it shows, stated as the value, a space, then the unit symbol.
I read 130 A
